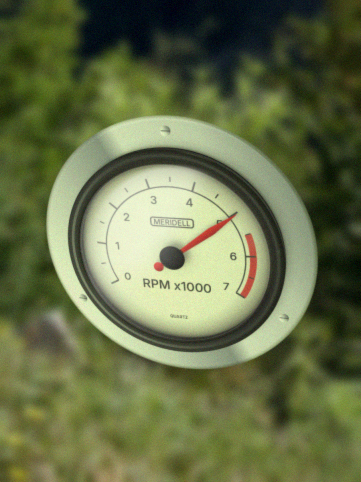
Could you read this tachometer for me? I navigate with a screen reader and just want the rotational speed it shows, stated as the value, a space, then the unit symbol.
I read 5000 rpm
